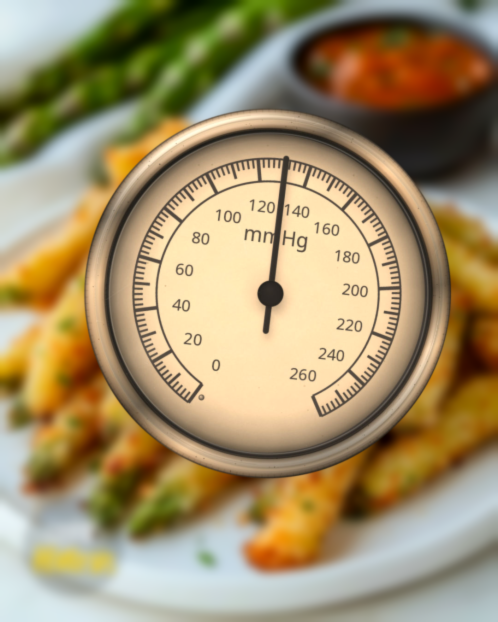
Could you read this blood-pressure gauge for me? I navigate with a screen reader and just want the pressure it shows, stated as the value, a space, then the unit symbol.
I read 130 mmHg
